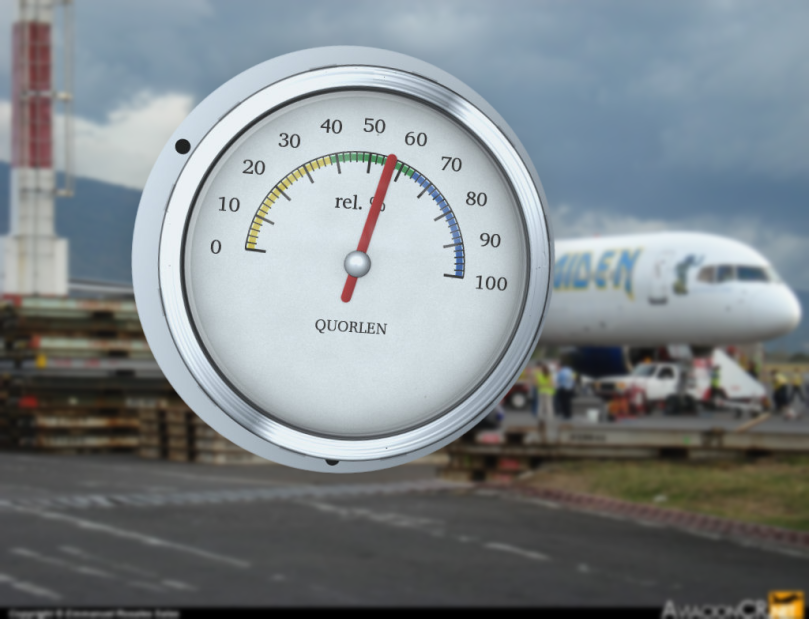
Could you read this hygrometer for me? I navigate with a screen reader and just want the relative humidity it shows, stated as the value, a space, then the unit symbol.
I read 56 %
